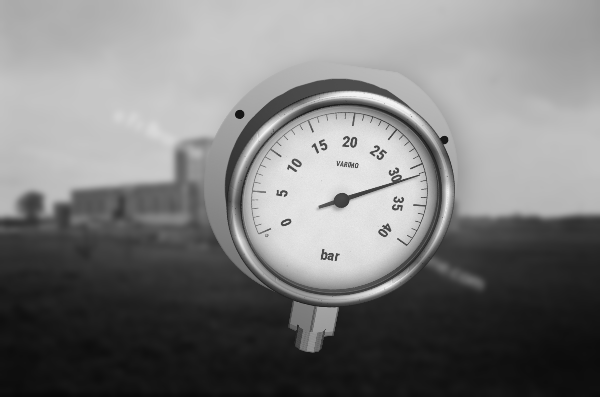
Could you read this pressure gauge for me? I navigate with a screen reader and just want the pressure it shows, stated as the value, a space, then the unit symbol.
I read 31 bar
